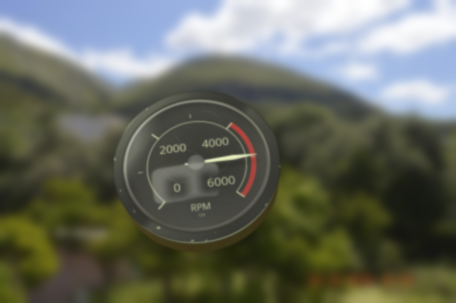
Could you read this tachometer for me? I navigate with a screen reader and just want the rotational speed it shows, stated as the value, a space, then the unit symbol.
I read 5000 rpm
